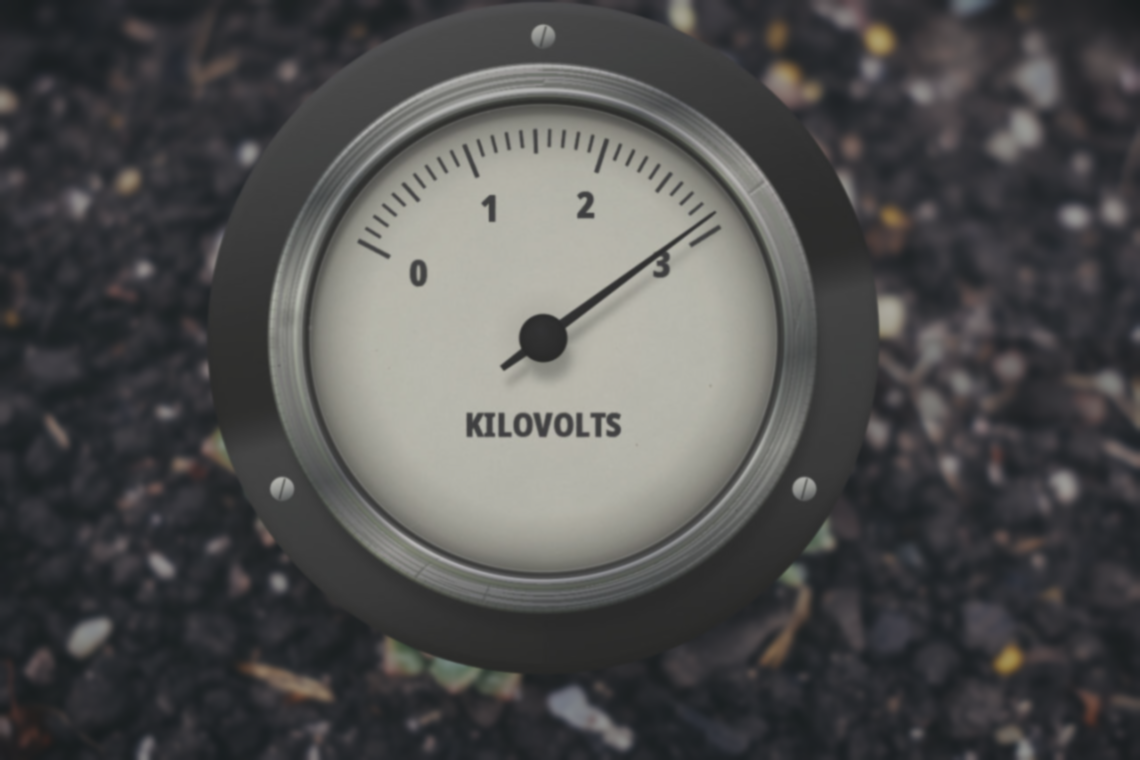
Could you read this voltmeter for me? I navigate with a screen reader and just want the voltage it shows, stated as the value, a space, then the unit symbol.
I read 2.9 kV
